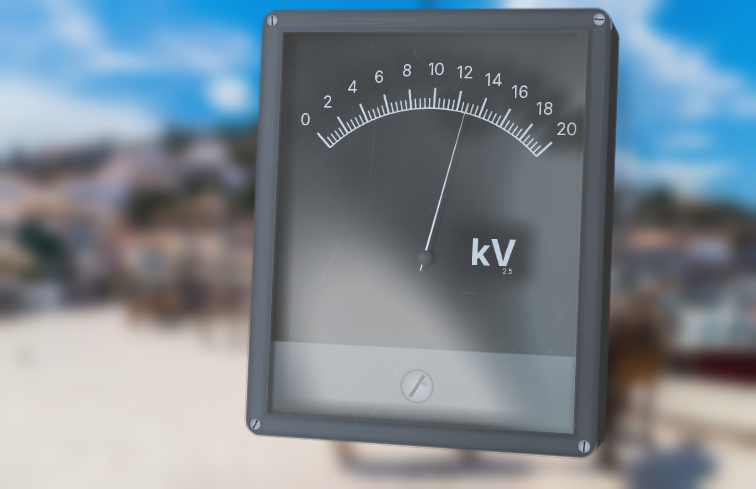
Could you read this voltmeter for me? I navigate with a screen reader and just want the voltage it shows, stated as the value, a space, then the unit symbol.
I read 12.8 kV
